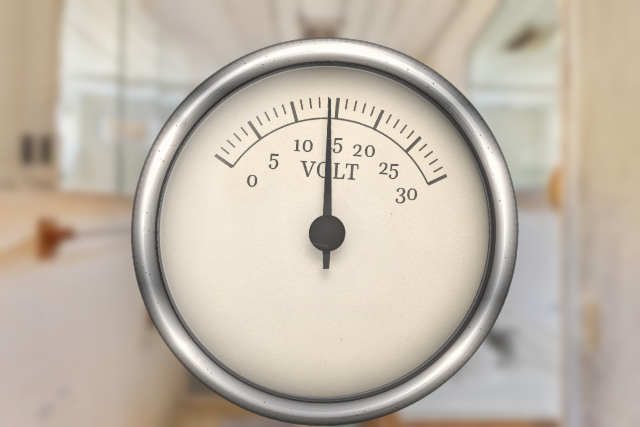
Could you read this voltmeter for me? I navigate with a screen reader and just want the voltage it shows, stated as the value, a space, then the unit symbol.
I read 14 V
